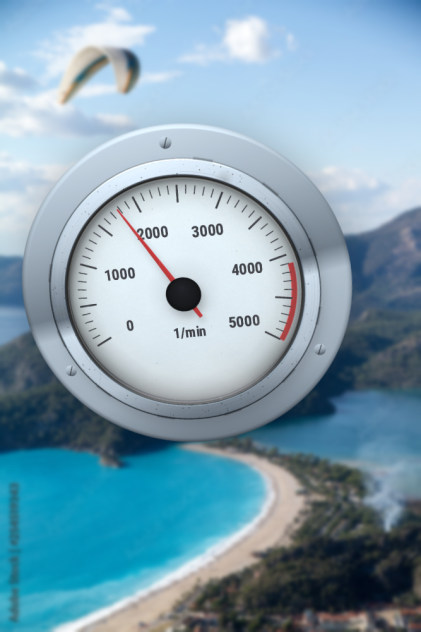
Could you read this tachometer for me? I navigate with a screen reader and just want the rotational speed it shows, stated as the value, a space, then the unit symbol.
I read 1800 rpm
